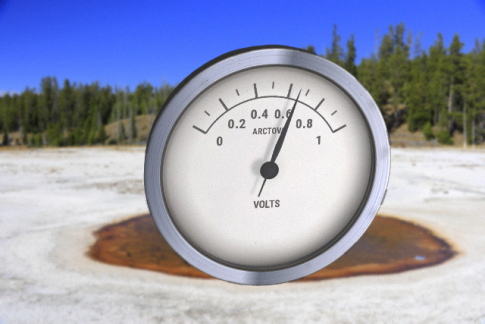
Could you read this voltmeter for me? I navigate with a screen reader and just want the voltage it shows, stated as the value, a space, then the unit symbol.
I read 0.65 V
